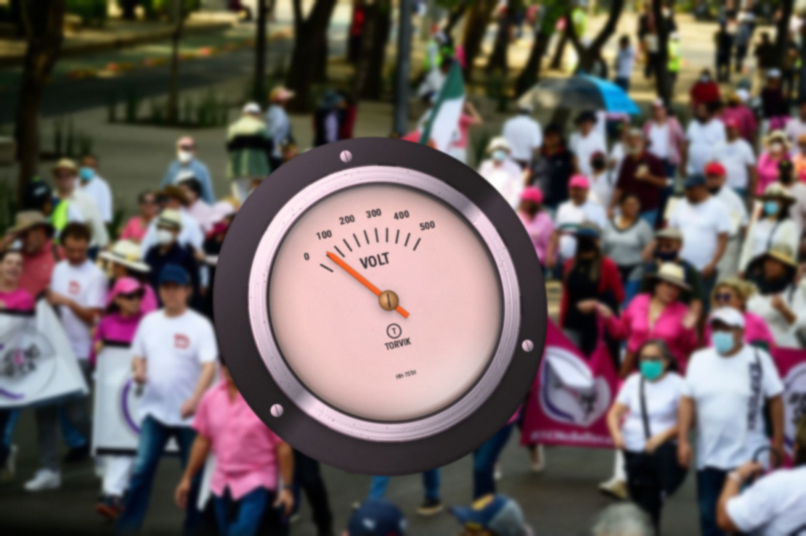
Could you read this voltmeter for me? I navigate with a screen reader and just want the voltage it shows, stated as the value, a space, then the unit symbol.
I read 50 V
